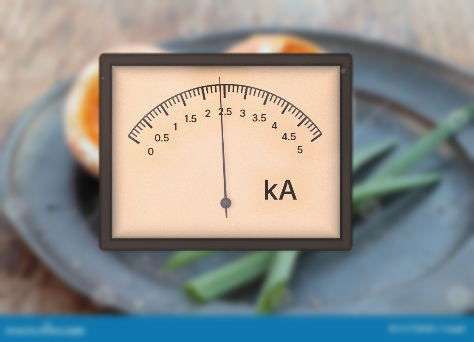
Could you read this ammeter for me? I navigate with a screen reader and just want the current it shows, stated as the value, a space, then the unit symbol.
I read 2.4 kA
